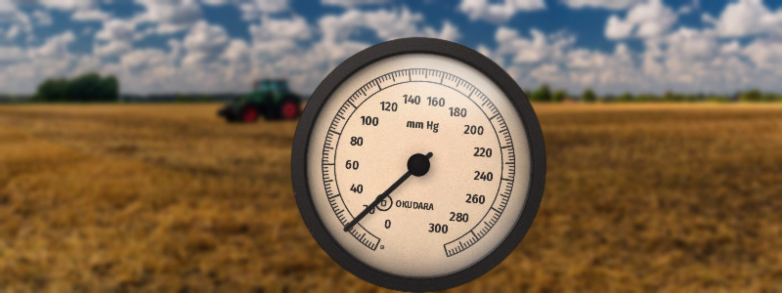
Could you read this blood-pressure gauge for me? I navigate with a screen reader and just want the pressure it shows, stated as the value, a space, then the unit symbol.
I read 20 mmHg
